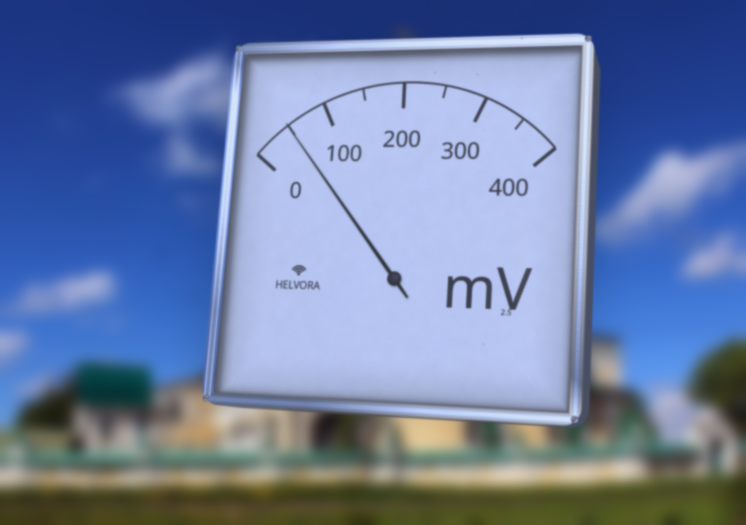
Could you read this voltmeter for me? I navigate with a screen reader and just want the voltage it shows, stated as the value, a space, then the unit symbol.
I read 50 mV
